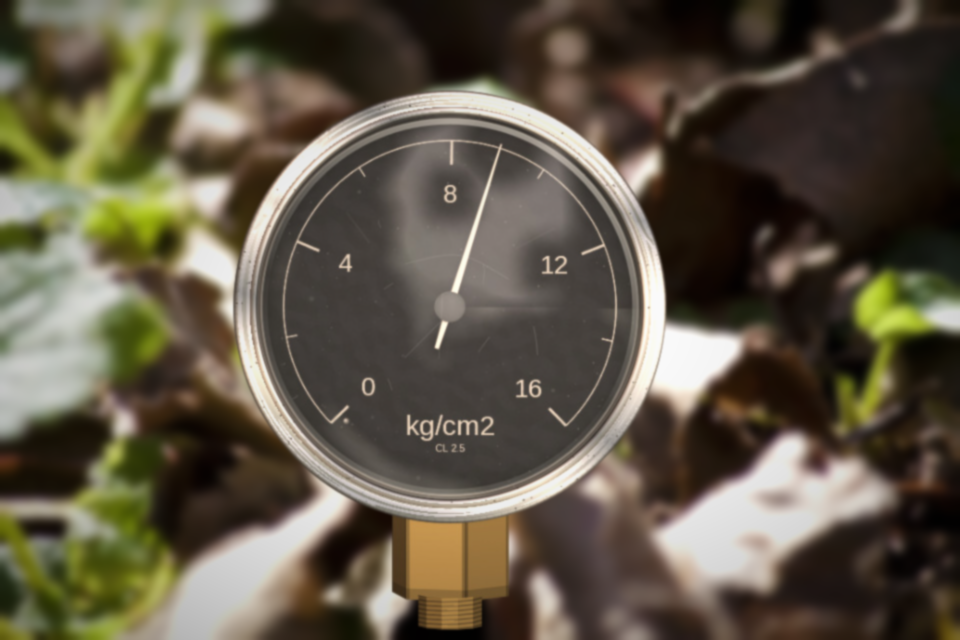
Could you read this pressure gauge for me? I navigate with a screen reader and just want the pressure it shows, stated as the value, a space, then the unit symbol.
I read 9 kg/cm²
